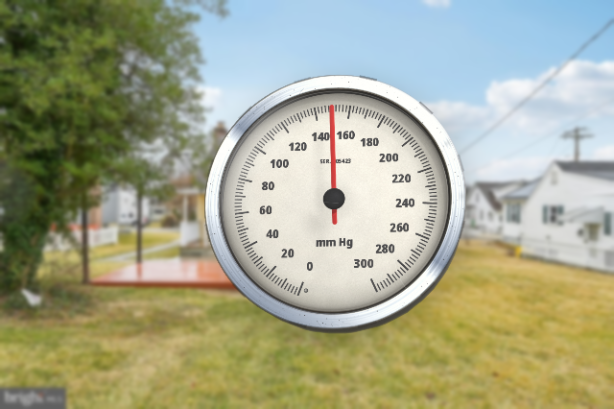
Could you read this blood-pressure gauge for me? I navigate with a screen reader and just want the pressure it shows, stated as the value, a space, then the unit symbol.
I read 150 mmHg
